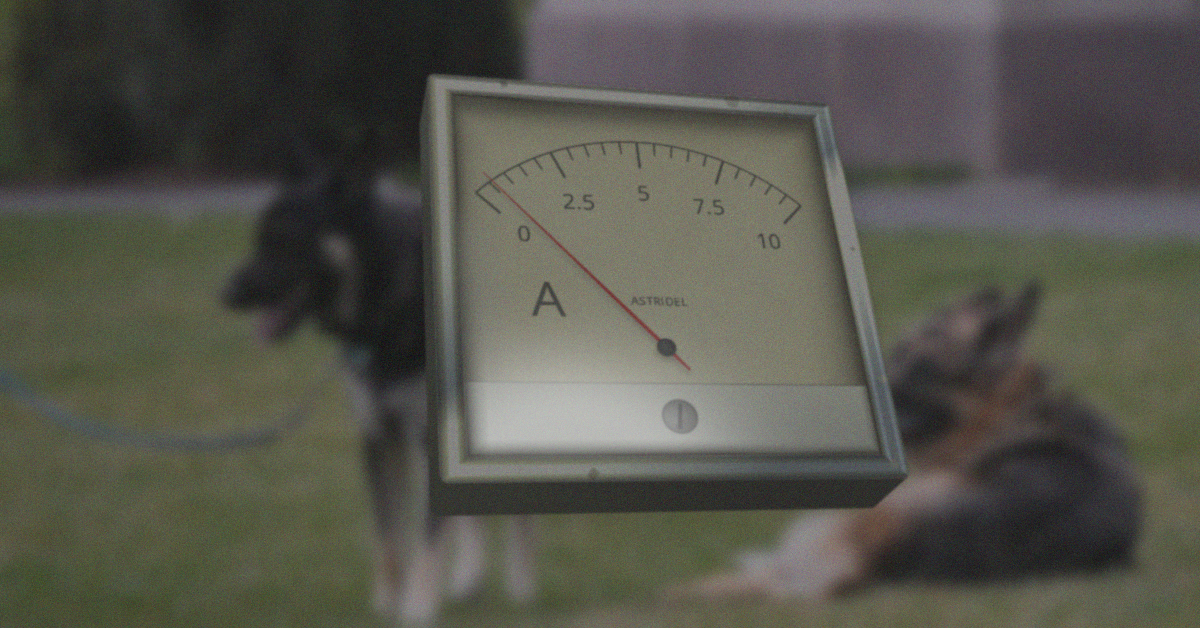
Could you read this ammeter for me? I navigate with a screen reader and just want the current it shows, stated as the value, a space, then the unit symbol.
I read 0.5 A
